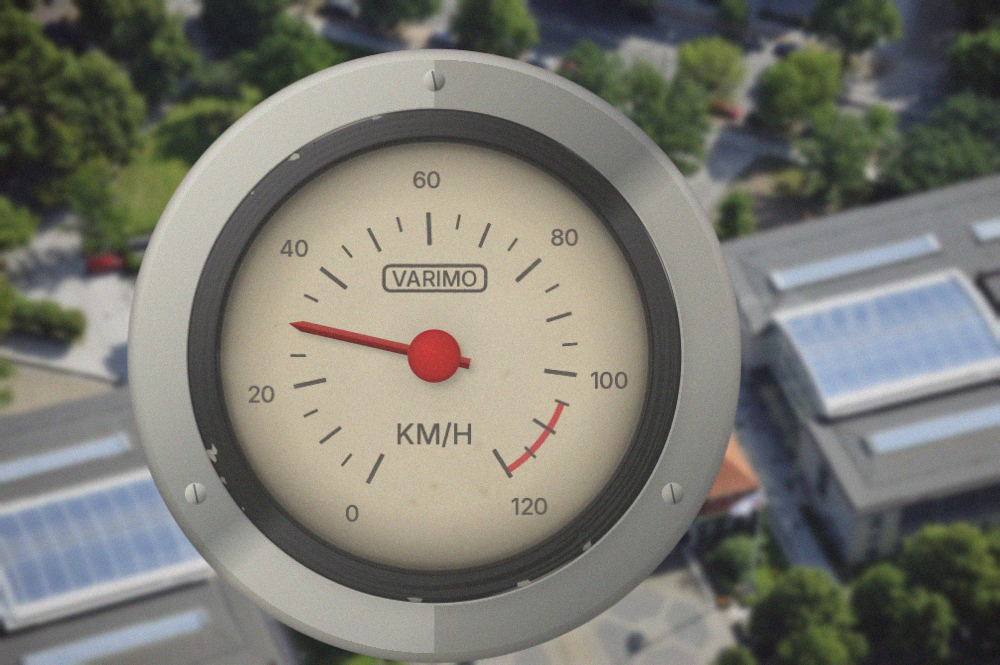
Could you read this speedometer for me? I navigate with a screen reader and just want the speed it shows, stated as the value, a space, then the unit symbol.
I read 30 km/h
